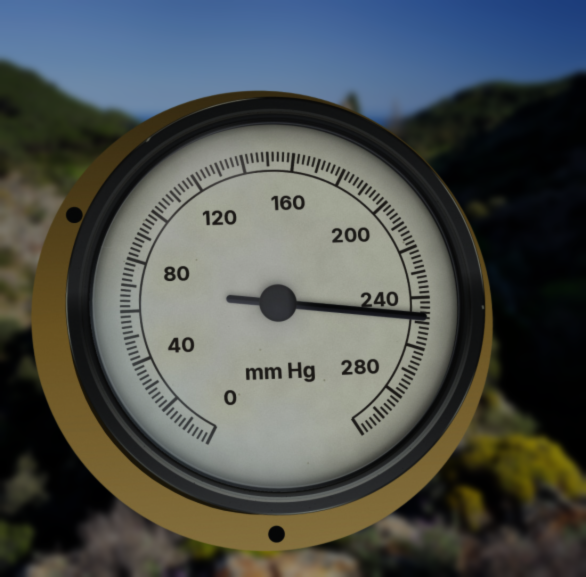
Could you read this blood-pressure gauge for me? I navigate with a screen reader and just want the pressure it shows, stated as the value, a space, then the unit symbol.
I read 248 mmHg
